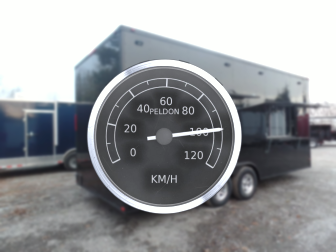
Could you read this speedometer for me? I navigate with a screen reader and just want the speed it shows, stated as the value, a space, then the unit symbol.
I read 100 km/h
